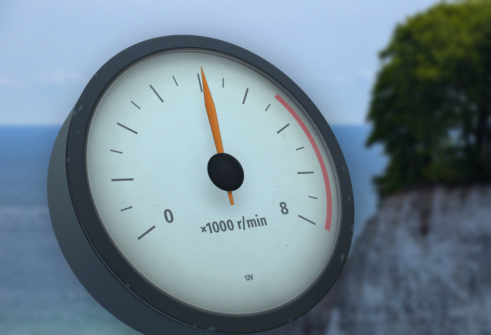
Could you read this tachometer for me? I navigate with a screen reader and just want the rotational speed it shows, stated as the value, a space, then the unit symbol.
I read 4000 rpm
